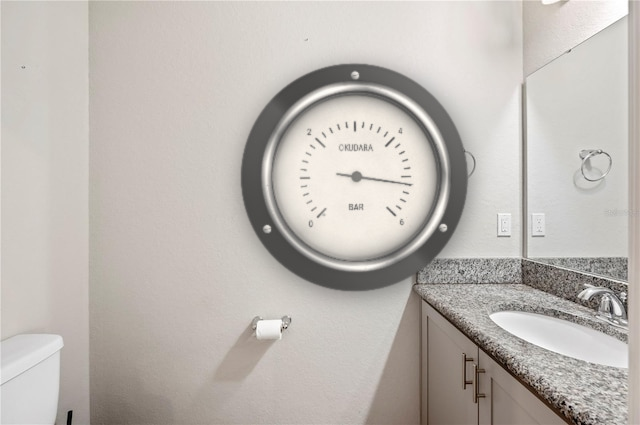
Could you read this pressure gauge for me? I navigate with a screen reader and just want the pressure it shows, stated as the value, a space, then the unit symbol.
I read 5.2 bar
